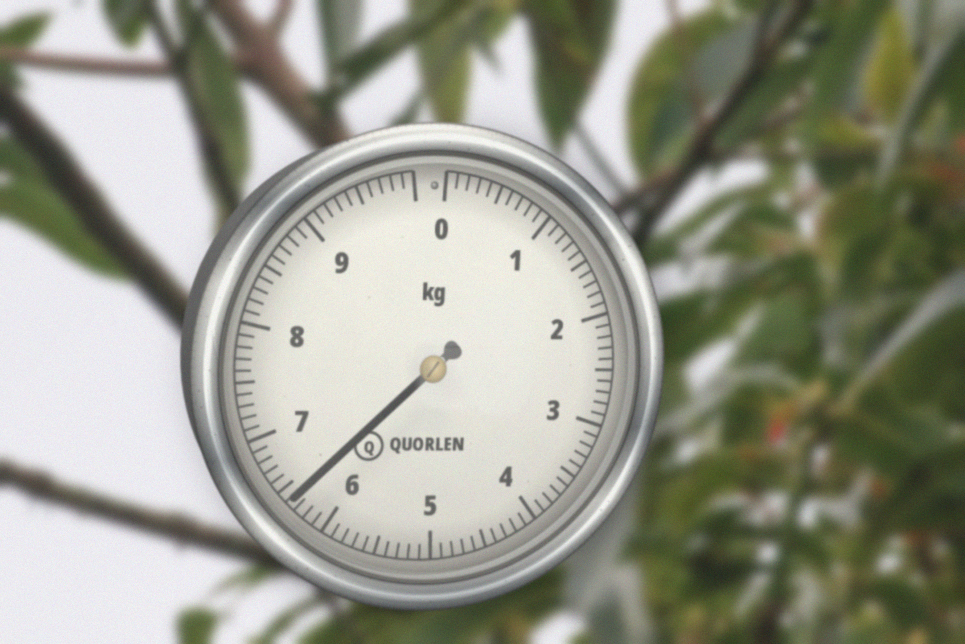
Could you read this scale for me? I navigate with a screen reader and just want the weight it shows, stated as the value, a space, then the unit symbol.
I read 6.4 kg
